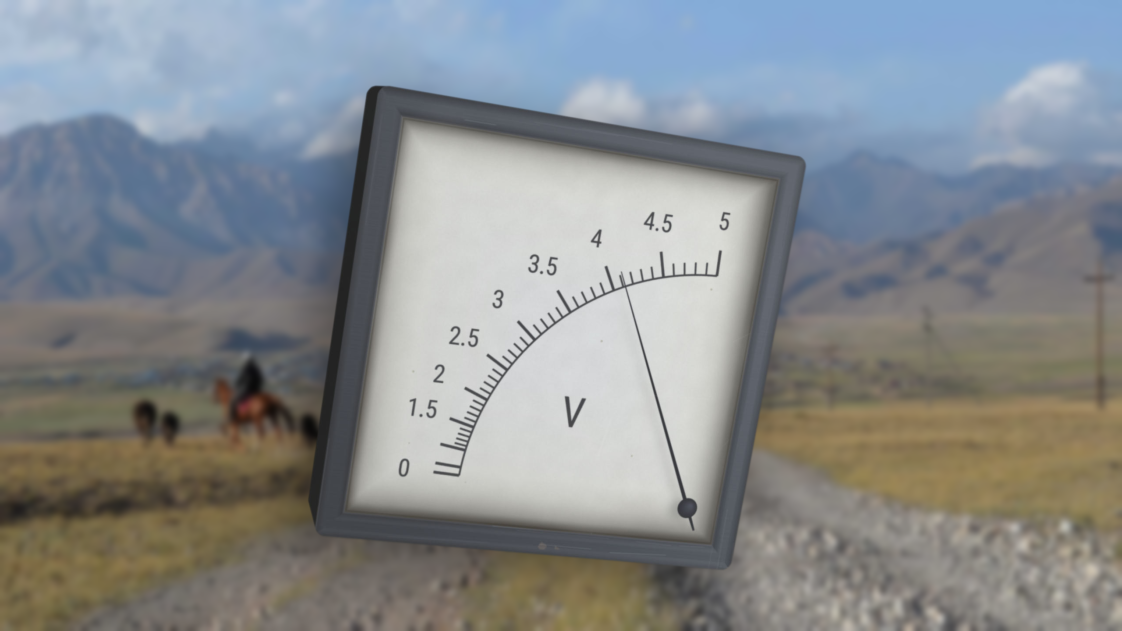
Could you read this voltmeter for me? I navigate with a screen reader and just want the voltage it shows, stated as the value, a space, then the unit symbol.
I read 4.1 V
